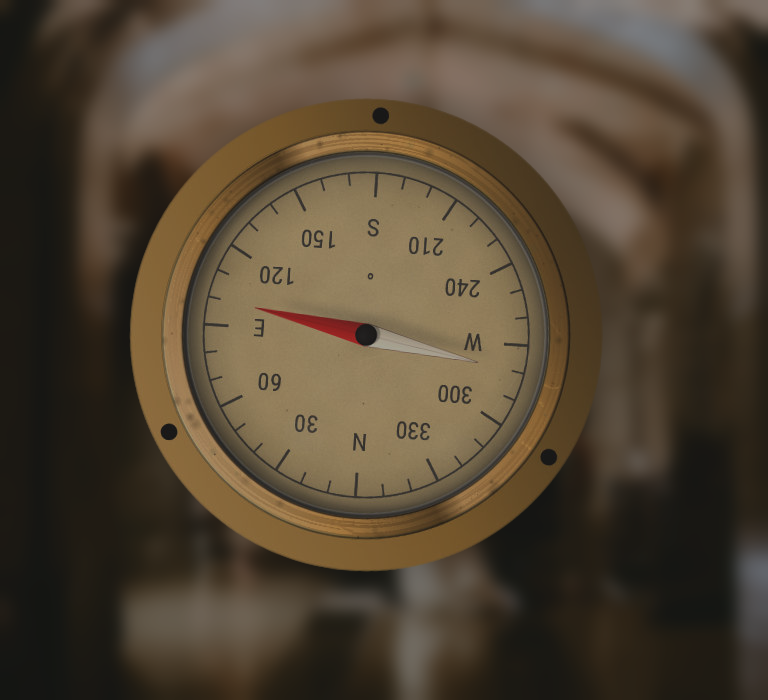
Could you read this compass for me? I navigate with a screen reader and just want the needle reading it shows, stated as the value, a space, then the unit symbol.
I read 100 °
